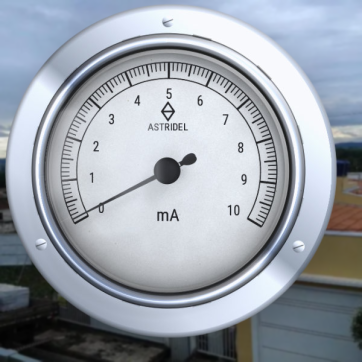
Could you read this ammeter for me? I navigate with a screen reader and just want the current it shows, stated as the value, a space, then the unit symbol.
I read 0.1 mA
